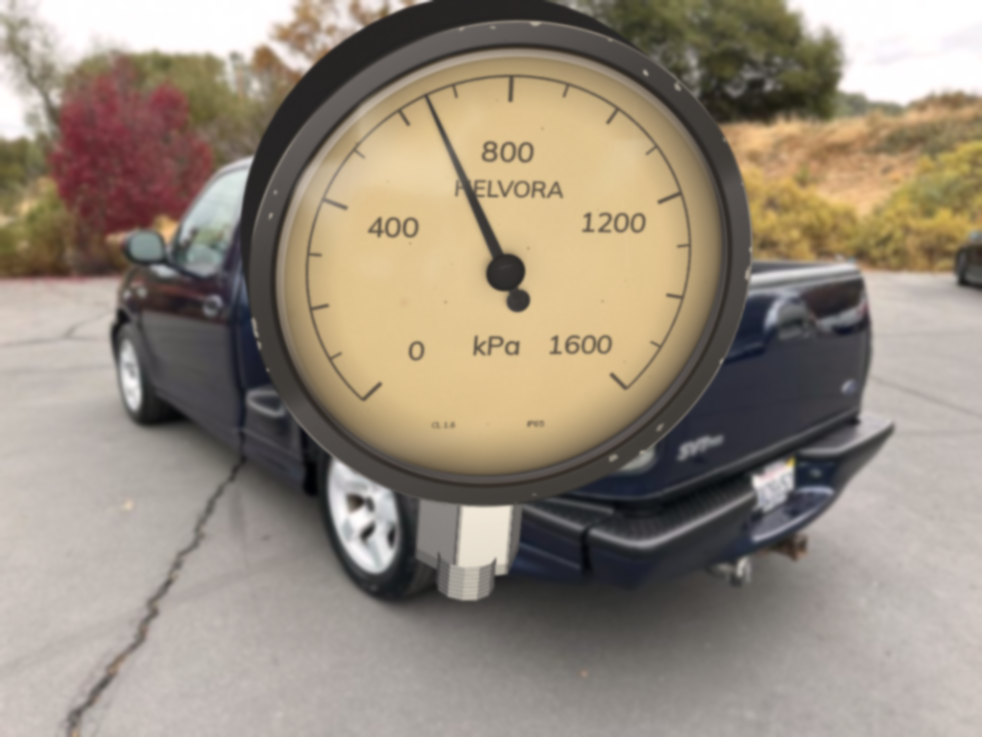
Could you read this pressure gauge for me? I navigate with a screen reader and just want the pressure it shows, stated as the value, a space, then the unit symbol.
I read 650 kPa
